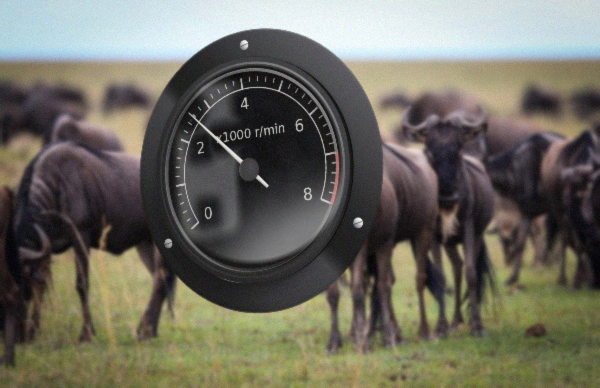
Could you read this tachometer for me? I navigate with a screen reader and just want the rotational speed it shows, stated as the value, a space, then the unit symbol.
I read 2600 rpm
